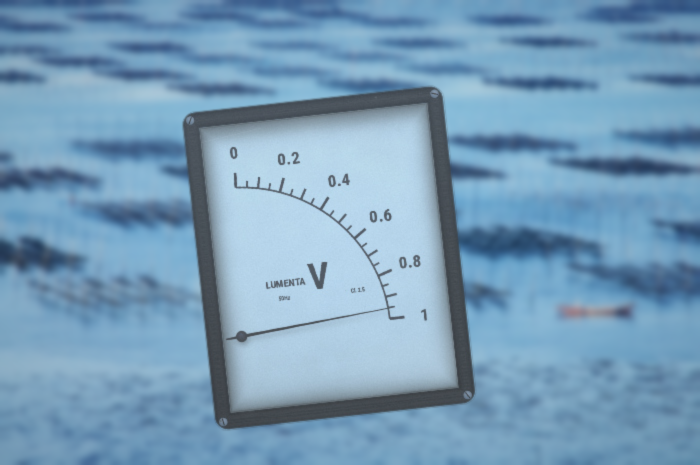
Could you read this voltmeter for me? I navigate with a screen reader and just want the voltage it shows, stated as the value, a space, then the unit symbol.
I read 0.95 V
